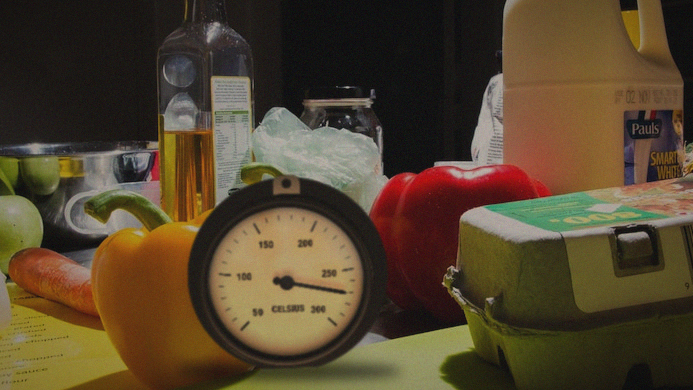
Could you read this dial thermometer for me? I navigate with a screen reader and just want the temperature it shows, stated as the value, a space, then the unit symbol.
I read 270 °C
